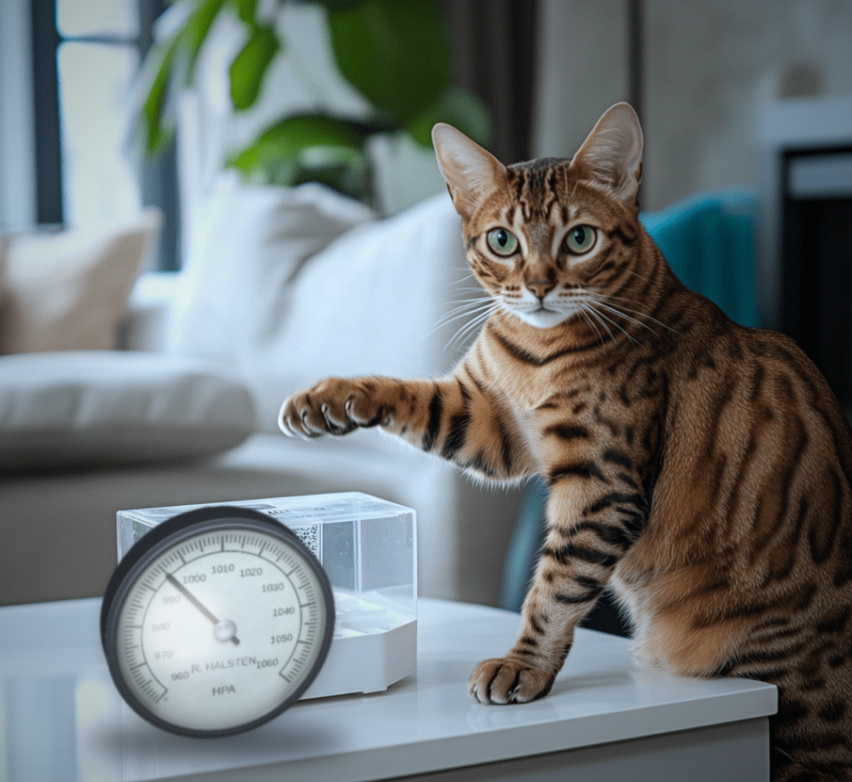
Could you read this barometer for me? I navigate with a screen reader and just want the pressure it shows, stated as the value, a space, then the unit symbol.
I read 995 hPa
